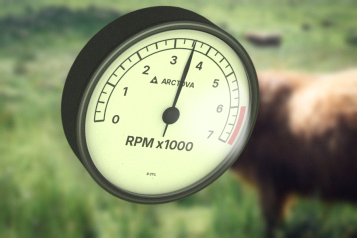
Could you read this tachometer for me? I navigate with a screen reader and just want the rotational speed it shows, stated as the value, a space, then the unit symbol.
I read 3500 rpm
